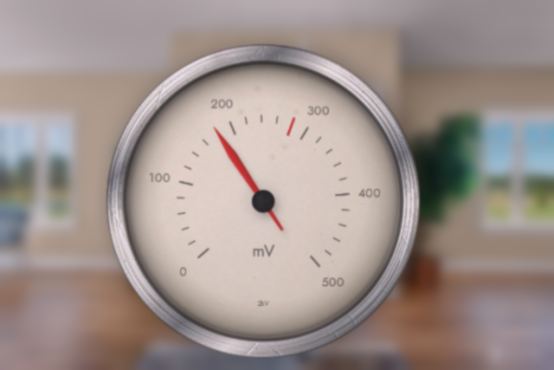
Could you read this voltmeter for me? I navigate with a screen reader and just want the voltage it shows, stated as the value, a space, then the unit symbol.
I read 180 mV
